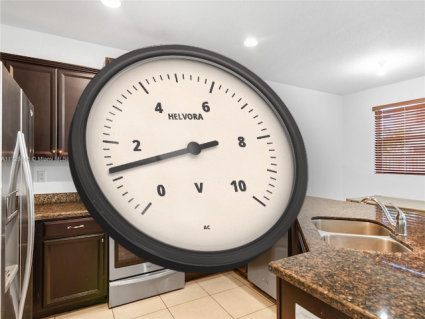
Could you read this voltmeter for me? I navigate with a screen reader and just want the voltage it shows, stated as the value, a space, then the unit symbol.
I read 1.2 V
